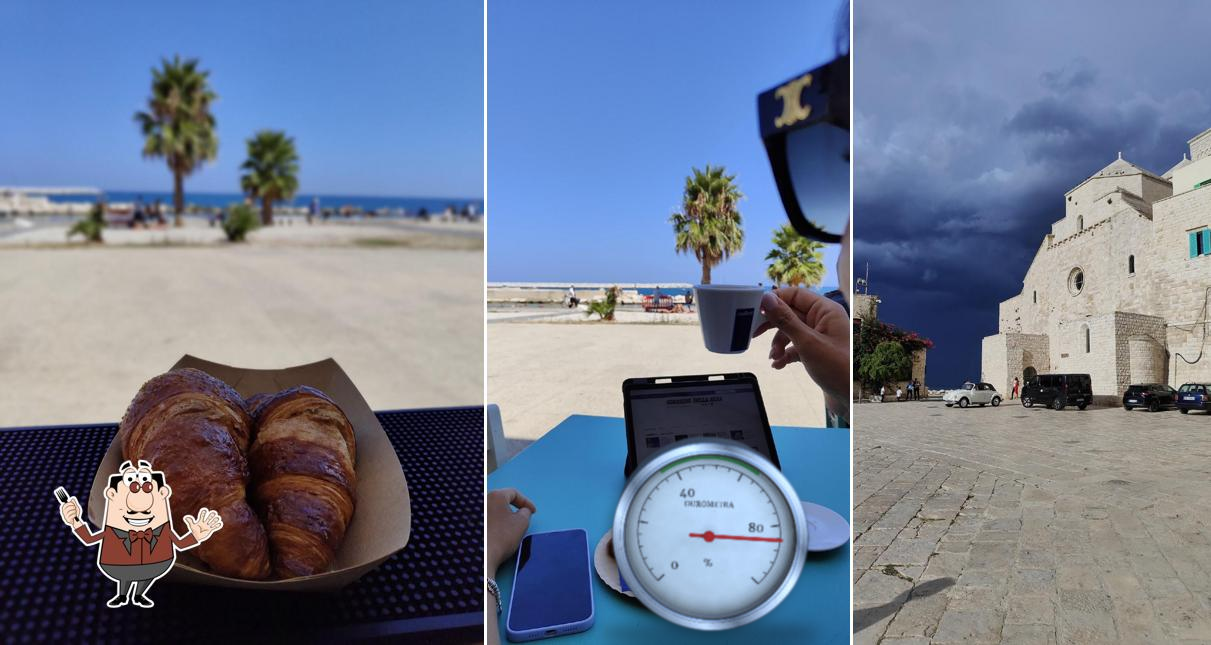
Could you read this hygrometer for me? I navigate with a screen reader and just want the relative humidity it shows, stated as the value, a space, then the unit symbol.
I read 84 %
